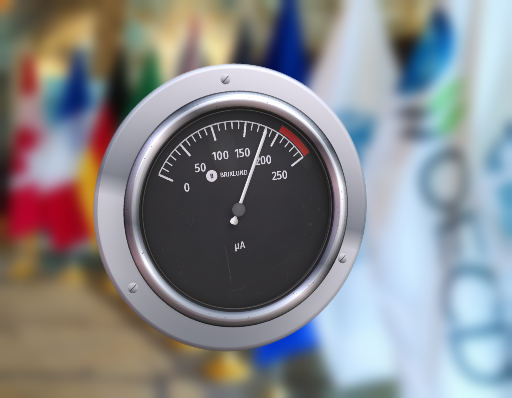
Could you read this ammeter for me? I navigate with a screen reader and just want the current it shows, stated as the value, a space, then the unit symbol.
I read 180 µA
